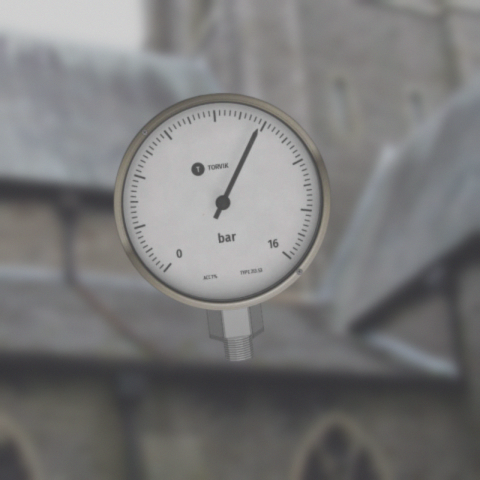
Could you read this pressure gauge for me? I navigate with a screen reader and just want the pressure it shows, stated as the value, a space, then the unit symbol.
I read 9.8 bar
